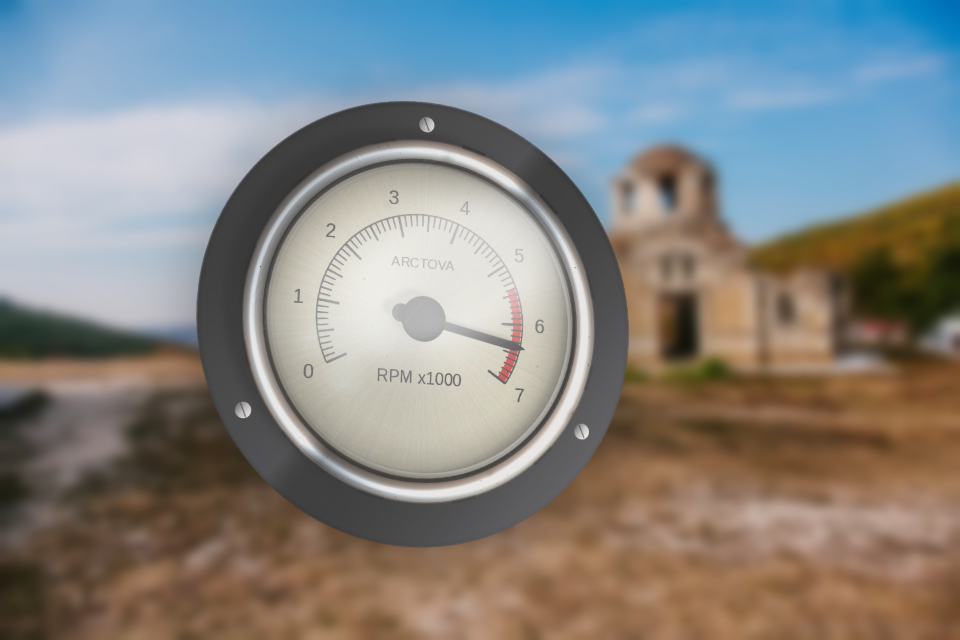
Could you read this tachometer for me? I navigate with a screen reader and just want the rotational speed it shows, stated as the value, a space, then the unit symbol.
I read 6400 rpm
